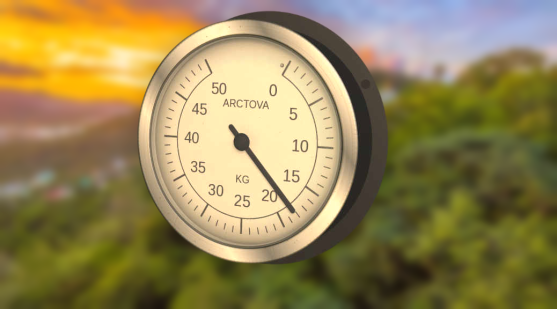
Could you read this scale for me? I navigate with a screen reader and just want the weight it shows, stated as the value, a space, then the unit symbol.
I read 18 kg
